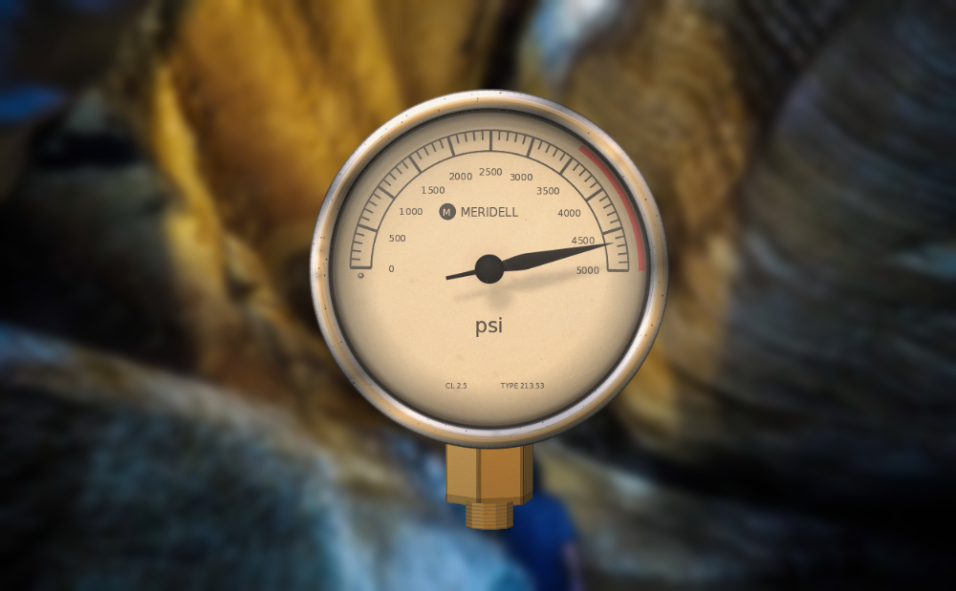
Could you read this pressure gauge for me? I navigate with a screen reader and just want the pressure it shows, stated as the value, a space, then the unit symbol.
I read 4650 psi
